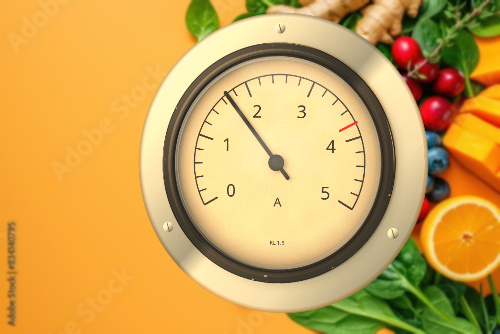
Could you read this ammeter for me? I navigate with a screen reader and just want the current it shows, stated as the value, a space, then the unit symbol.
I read 1.7 A
